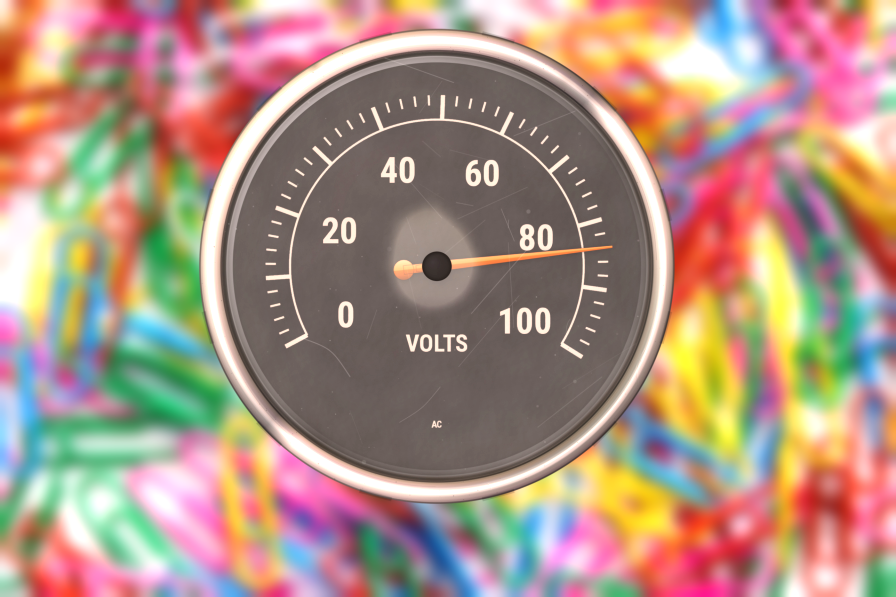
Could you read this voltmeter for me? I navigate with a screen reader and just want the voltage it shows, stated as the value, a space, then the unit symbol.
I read 84 V
